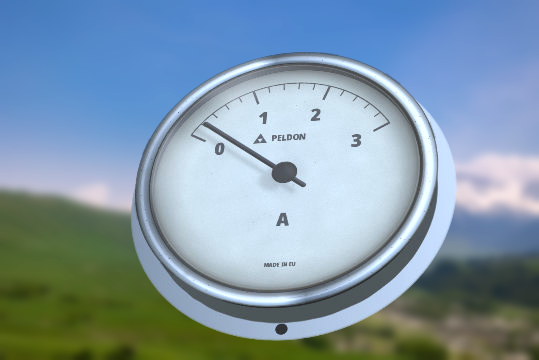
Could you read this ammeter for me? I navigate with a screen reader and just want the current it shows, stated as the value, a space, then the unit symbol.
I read 0.2 A
